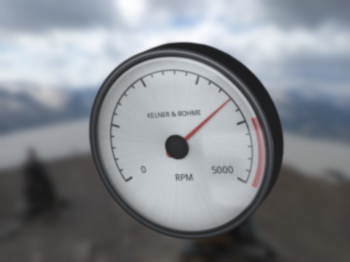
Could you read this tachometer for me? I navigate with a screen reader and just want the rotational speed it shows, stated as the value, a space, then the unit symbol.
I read 3600 rpm
